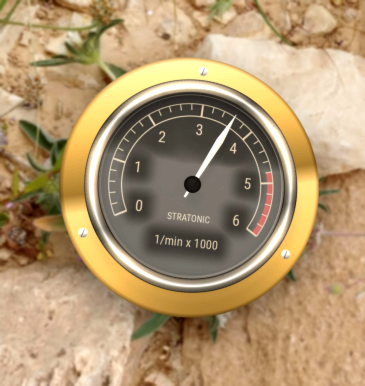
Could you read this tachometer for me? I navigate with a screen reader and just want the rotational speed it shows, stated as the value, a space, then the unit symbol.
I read 3600 rpm
